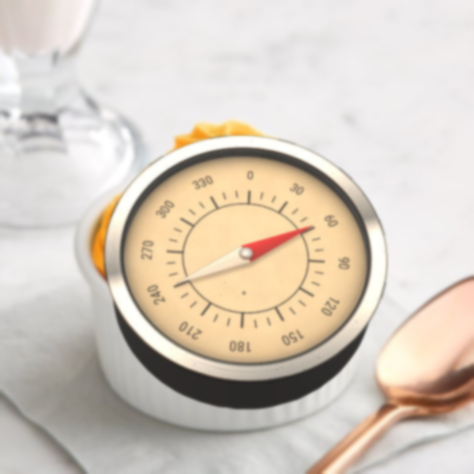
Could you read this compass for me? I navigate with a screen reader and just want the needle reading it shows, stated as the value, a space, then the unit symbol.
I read 60 °
